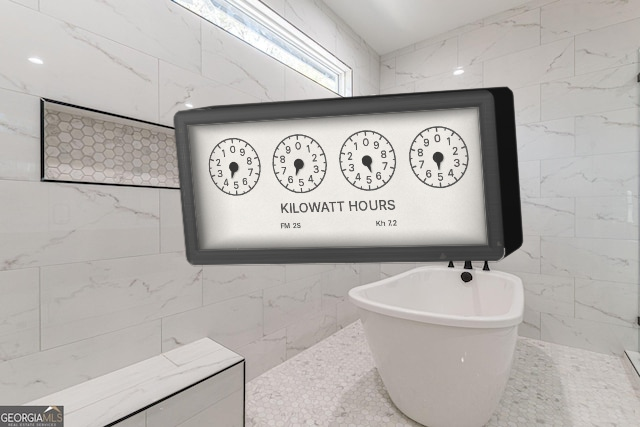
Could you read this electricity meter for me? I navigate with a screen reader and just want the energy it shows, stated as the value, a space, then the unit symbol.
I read 4555 kWh
